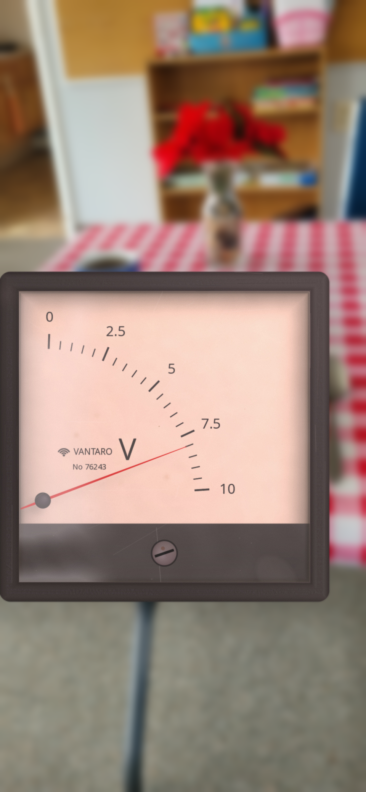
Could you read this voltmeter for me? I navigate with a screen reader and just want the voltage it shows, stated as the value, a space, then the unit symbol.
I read 8 V
